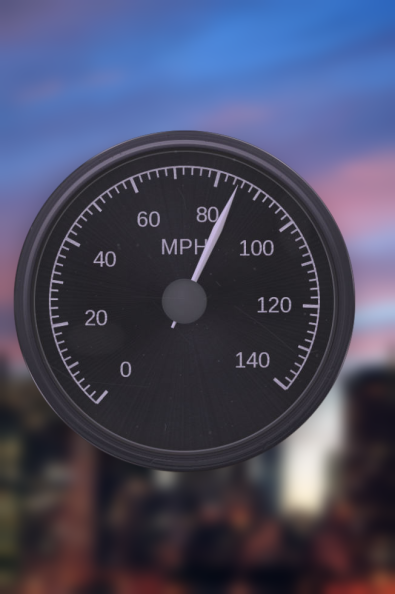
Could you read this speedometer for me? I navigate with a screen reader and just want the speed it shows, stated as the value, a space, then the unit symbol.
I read 85 mph
